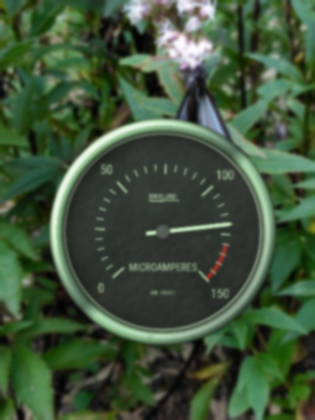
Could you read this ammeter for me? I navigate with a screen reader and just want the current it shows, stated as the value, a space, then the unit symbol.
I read 120 µA
